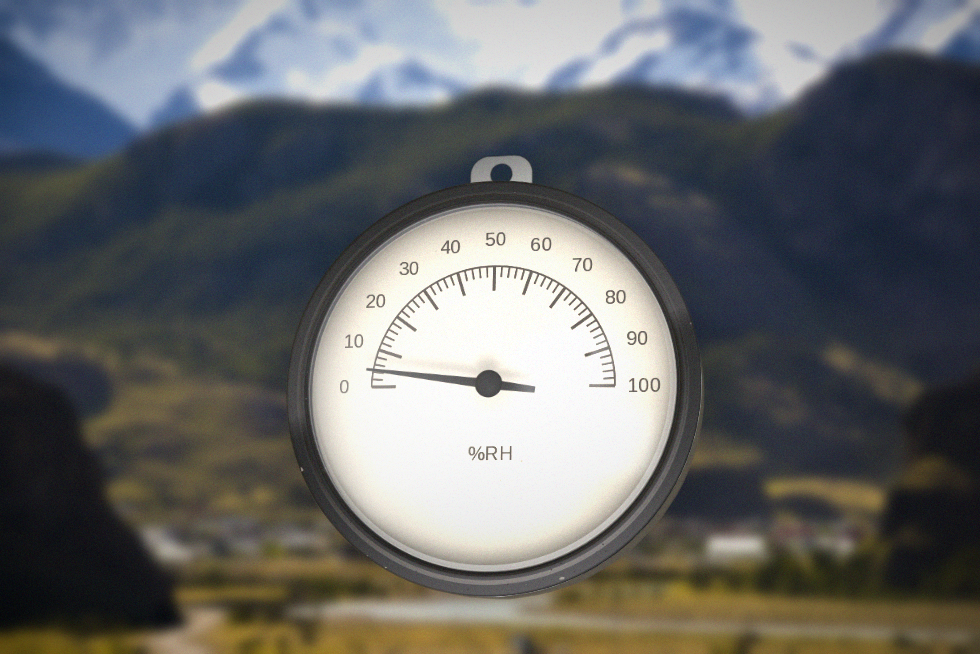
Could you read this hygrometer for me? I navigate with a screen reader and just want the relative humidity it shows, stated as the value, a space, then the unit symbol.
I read 4 %
